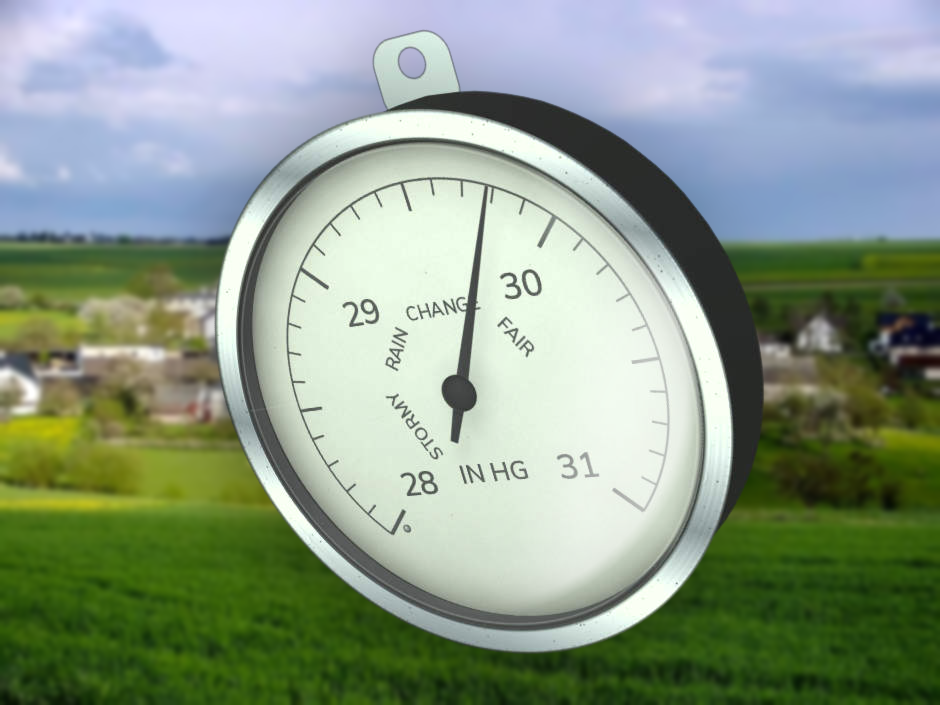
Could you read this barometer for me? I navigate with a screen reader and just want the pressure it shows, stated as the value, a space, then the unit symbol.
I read 29.8 inHg
